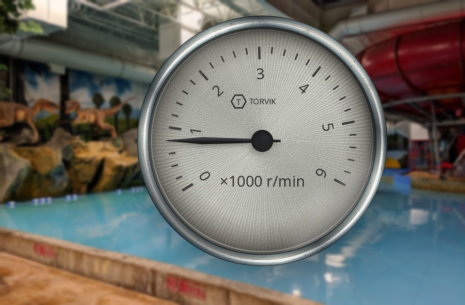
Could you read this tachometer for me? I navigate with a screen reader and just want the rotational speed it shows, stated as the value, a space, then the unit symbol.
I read 800 rpm
